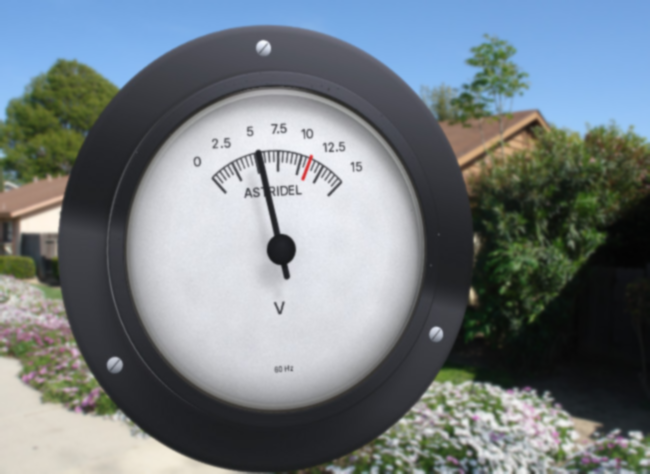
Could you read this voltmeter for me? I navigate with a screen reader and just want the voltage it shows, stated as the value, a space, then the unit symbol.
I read 5 V
